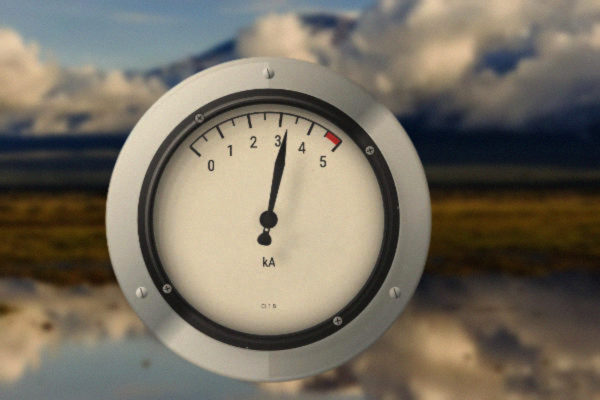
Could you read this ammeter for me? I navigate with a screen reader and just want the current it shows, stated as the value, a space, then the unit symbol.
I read 3.25 kA
